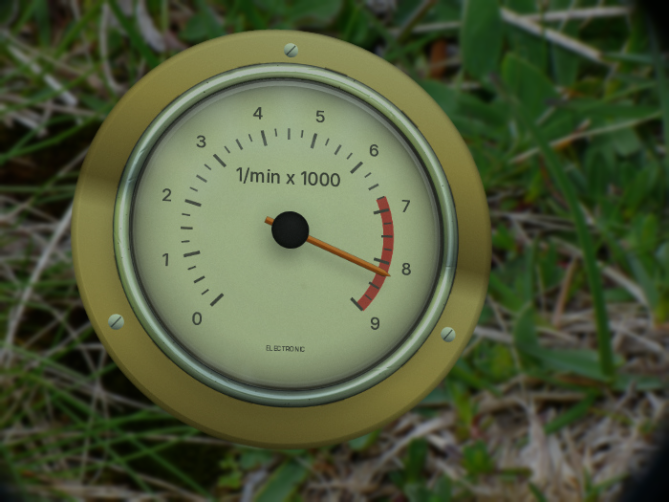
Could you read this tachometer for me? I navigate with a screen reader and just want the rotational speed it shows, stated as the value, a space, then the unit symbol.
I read 8250 rpm
